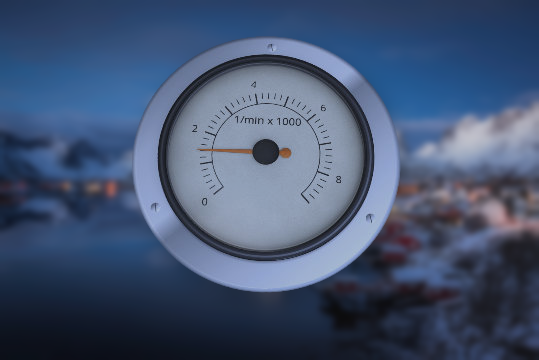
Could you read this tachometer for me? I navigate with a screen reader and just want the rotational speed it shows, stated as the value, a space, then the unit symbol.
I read 1400 rpm
